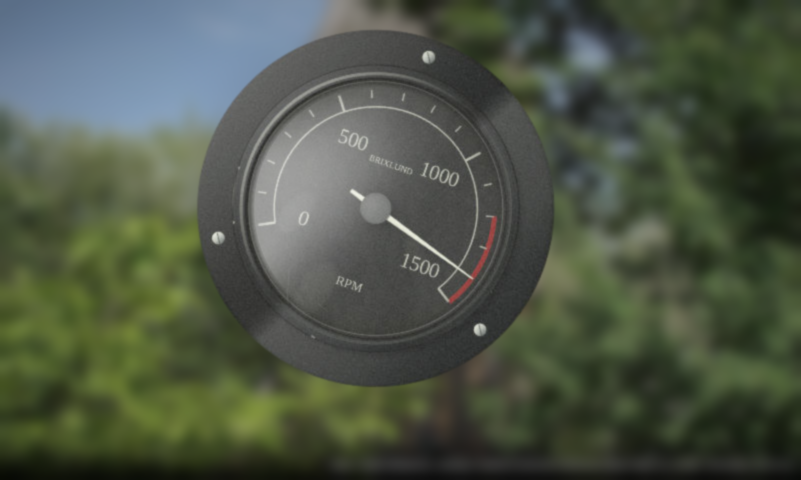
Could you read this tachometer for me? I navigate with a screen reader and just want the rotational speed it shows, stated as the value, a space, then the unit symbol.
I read 1400 rpm
